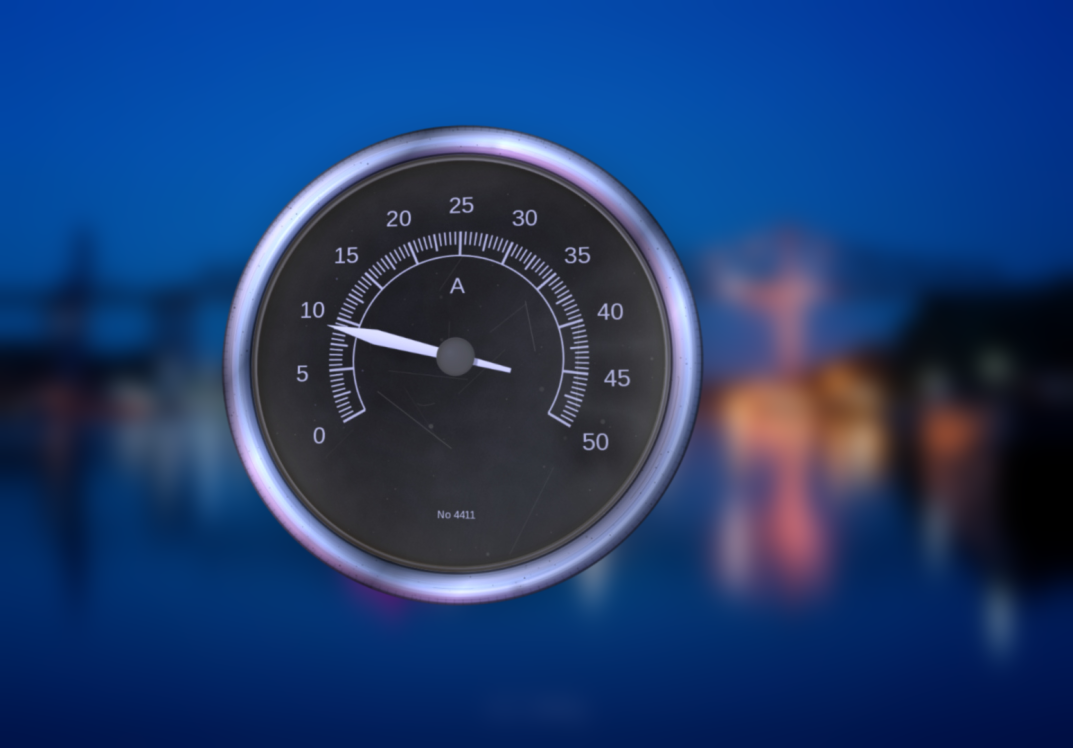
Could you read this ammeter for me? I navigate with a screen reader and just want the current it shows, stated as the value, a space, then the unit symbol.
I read 9 A
